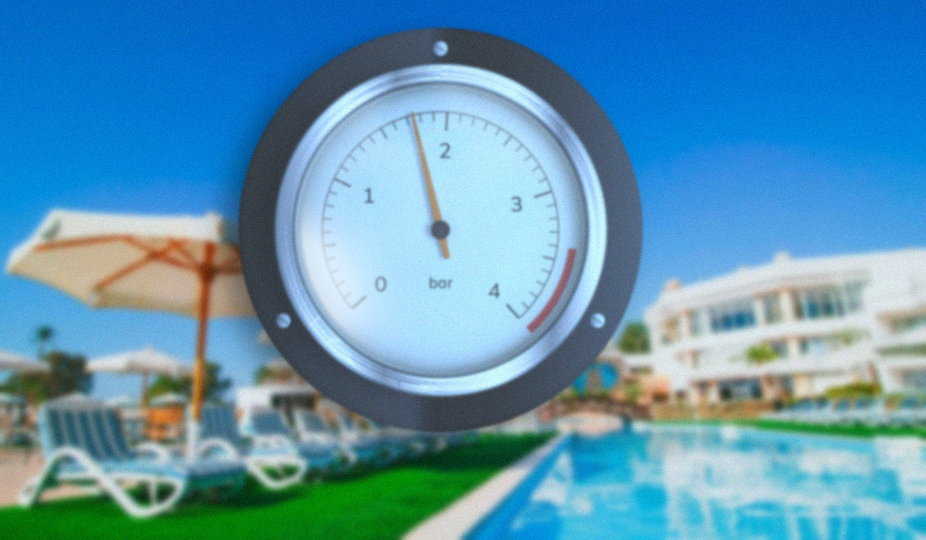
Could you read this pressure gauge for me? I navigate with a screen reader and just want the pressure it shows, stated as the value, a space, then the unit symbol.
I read 1.75 bar
